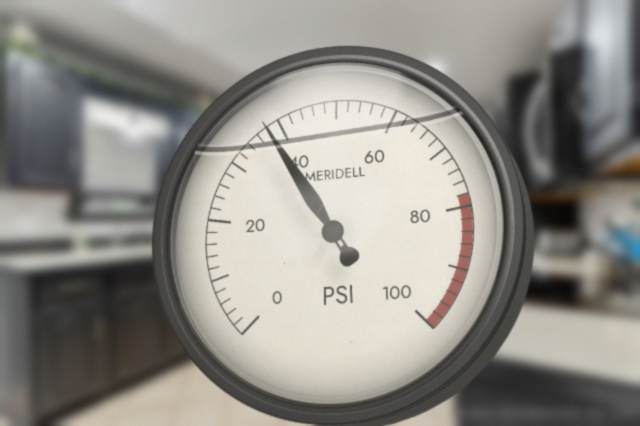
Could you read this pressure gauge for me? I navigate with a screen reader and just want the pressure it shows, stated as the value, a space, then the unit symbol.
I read 38 psi
